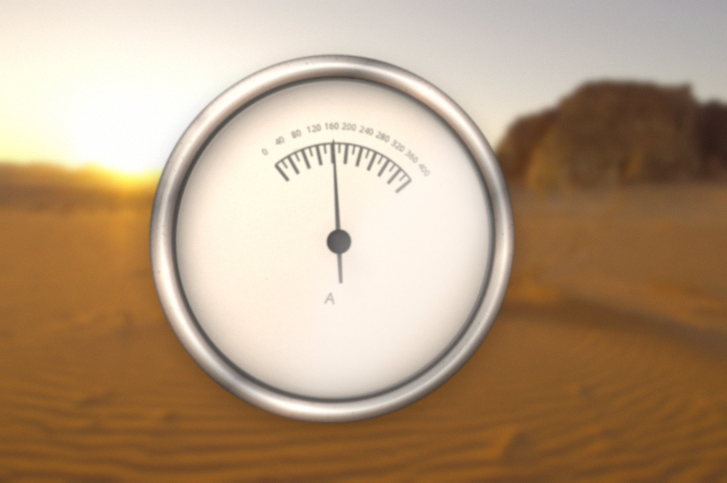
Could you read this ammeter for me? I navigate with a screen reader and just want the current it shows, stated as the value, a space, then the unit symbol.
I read 160 A
